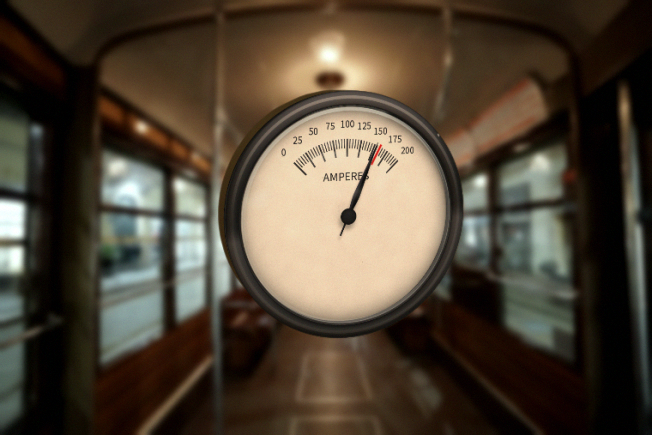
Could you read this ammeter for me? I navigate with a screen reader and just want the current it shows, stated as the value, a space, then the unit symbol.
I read 150 A
